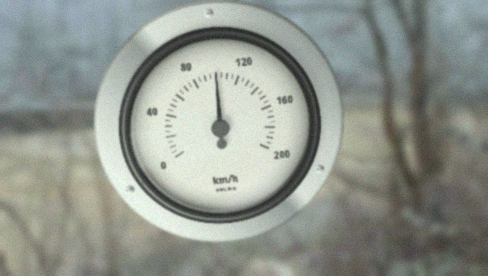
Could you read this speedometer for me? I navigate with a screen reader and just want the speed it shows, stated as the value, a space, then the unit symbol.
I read 100 km/h
